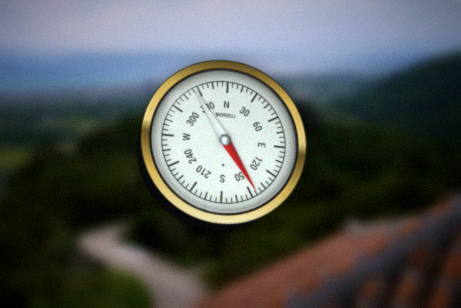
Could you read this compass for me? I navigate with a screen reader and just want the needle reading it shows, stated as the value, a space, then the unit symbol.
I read 145 °
